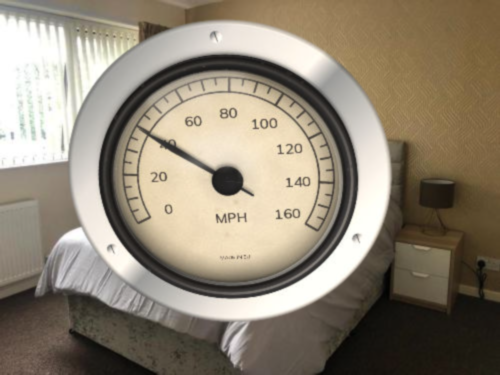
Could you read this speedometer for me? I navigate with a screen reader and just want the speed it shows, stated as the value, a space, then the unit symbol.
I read 40 mph
